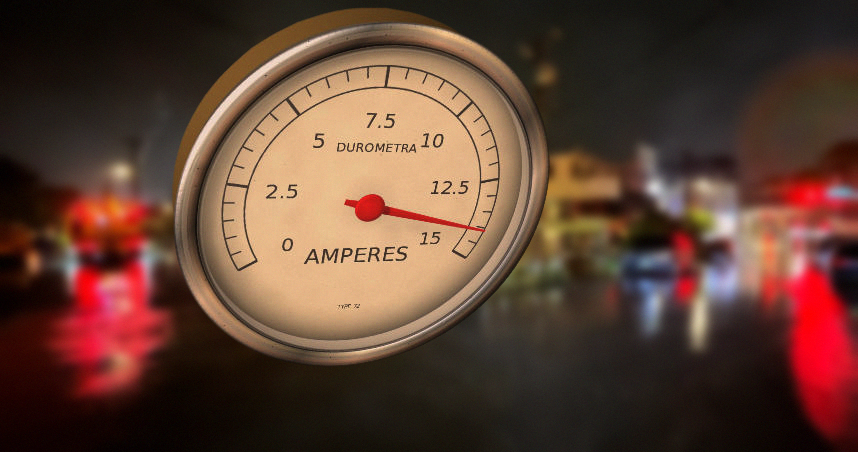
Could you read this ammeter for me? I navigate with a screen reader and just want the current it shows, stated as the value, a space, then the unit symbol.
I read 14 A
